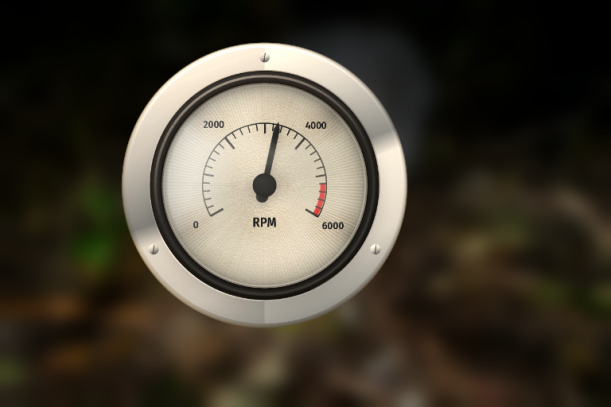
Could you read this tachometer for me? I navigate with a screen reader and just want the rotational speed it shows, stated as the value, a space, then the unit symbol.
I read 3300 rpm
